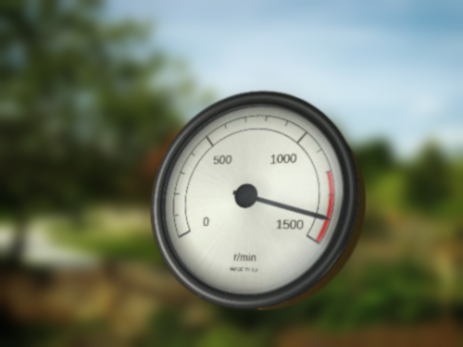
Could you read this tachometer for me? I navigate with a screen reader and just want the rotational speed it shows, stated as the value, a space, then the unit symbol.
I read 1400 rpm
